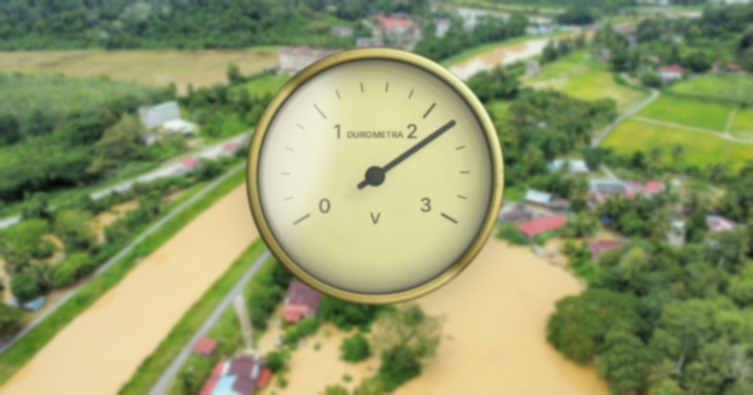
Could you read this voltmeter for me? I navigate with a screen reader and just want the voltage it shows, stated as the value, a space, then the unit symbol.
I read 2.2 V
